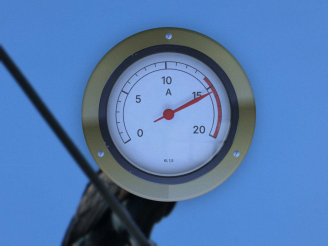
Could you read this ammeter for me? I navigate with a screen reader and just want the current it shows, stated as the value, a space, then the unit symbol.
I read 15.5 A
